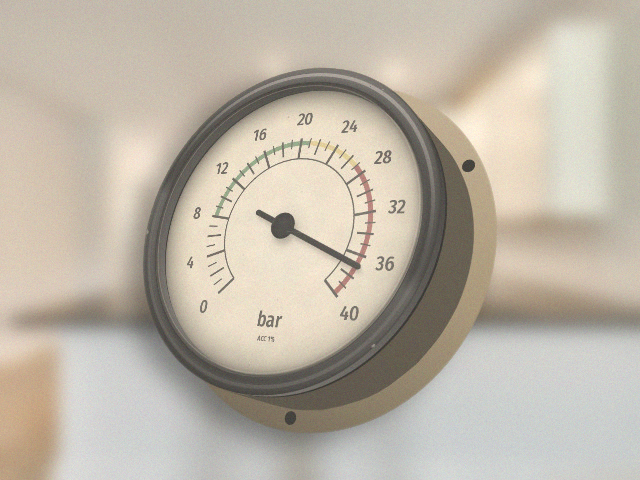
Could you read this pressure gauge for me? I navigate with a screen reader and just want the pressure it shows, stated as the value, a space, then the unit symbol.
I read 37 bar
